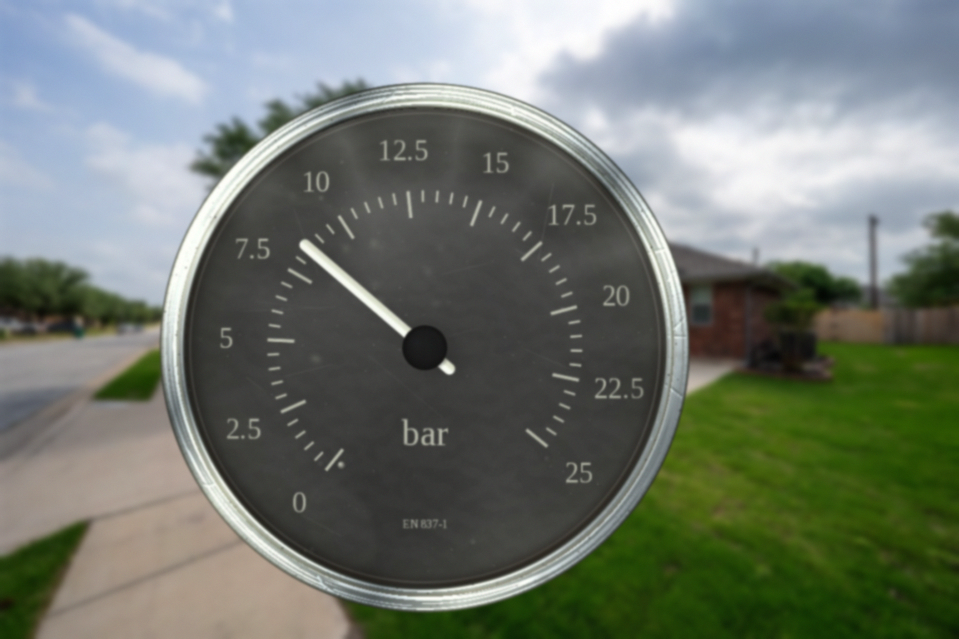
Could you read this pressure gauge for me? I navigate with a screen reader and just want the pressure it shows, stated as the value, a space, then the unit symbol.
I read 8.5 bar
